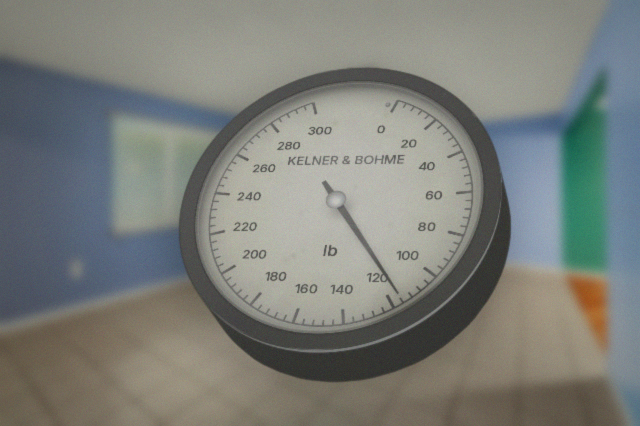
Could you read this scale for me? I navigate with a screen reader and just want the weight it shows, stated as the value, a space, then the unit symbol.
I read 116 lb
